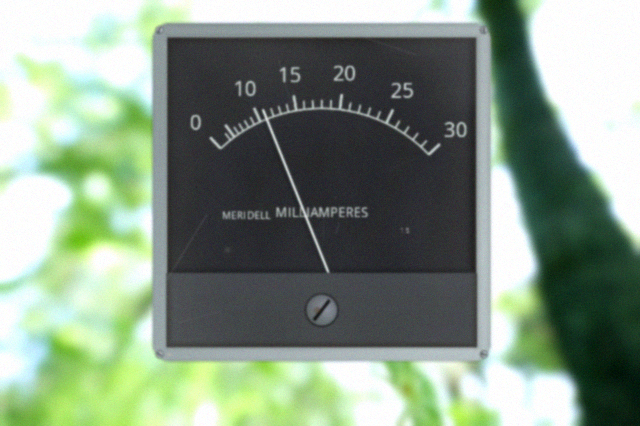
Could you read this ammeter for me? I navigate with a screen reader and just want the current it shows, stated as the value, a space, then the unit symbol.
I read 11 mA
